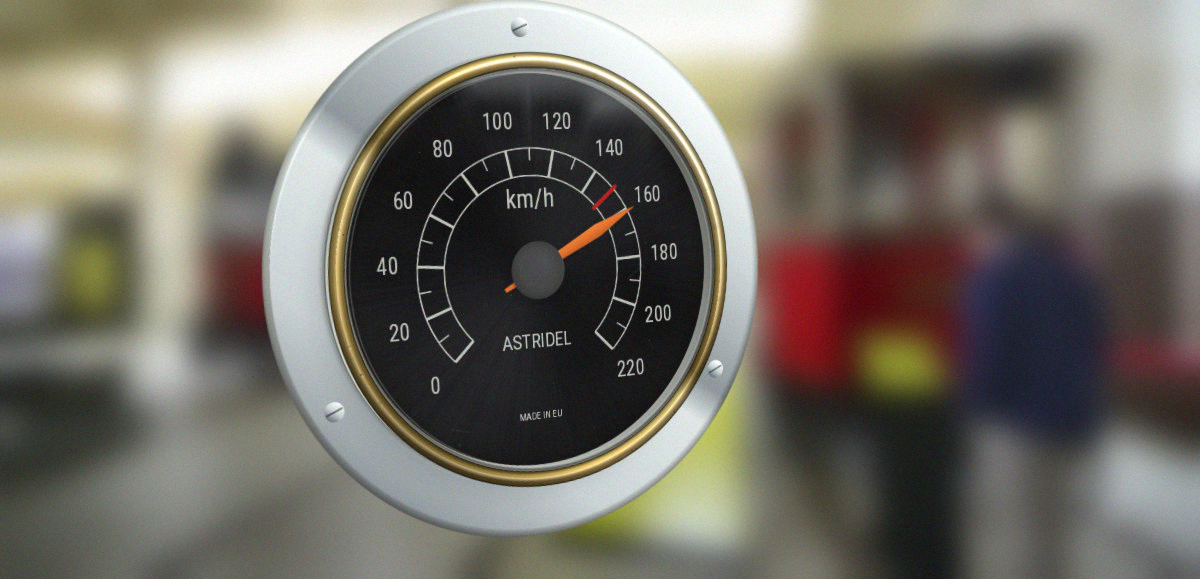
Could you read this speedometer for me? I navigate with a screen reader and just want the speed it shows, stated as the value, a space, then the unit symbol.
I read 160 km/h
